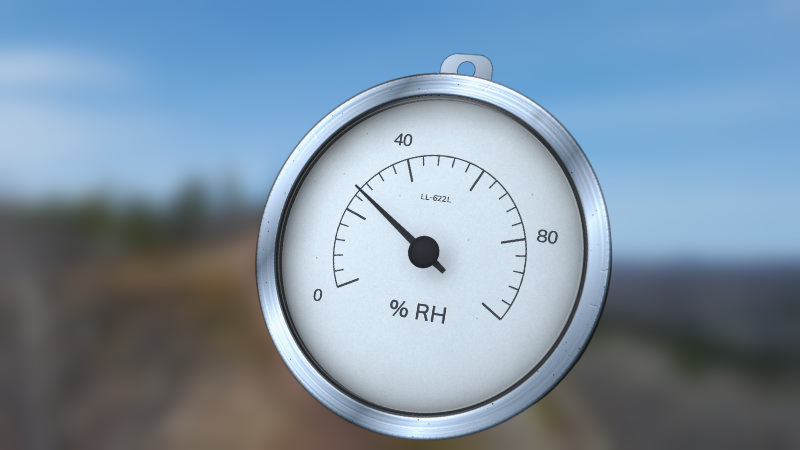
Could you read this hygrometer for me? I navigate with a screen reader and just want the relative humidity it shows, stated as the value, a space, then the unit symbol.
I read 26 %
